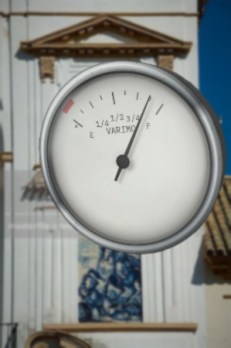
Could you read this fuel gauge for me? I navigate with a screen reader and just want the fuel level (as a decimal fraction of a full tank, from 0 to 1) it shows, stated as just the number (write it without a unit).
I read 0.875
